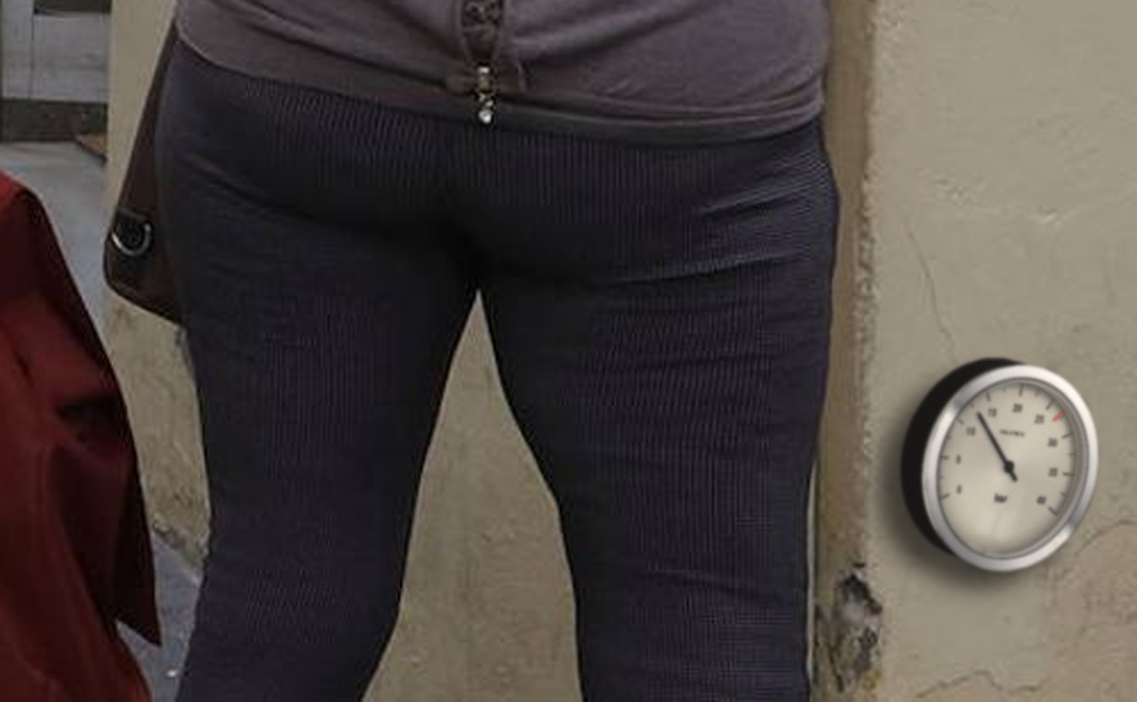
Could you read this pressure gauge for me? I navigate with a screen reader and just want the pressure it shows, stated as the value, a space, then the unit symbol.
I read 12.5 bar
